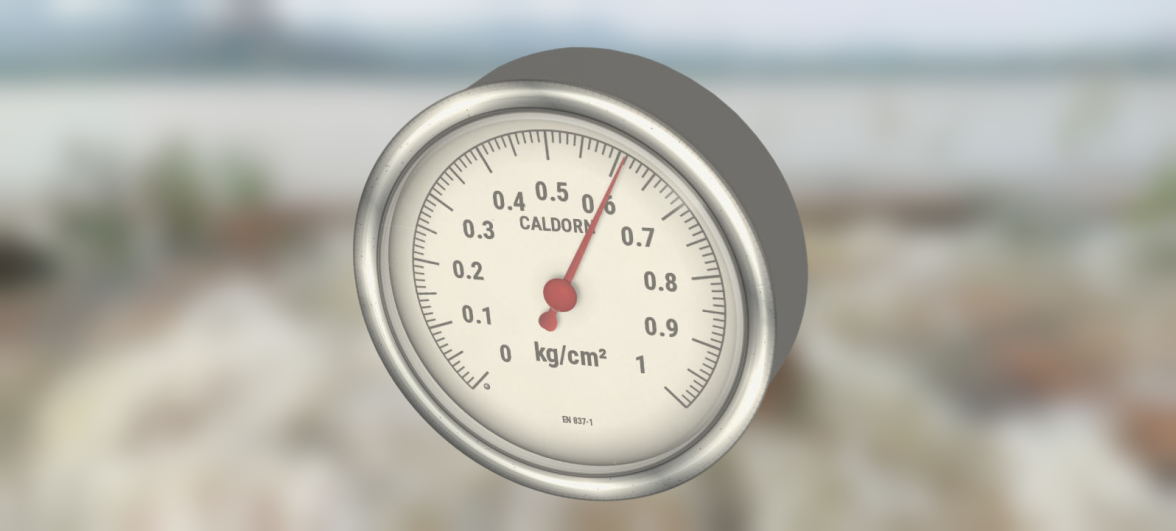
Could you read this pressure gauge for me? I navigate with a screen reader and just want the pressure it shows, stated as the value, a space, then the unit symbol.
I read 0.61 kg/cm²
